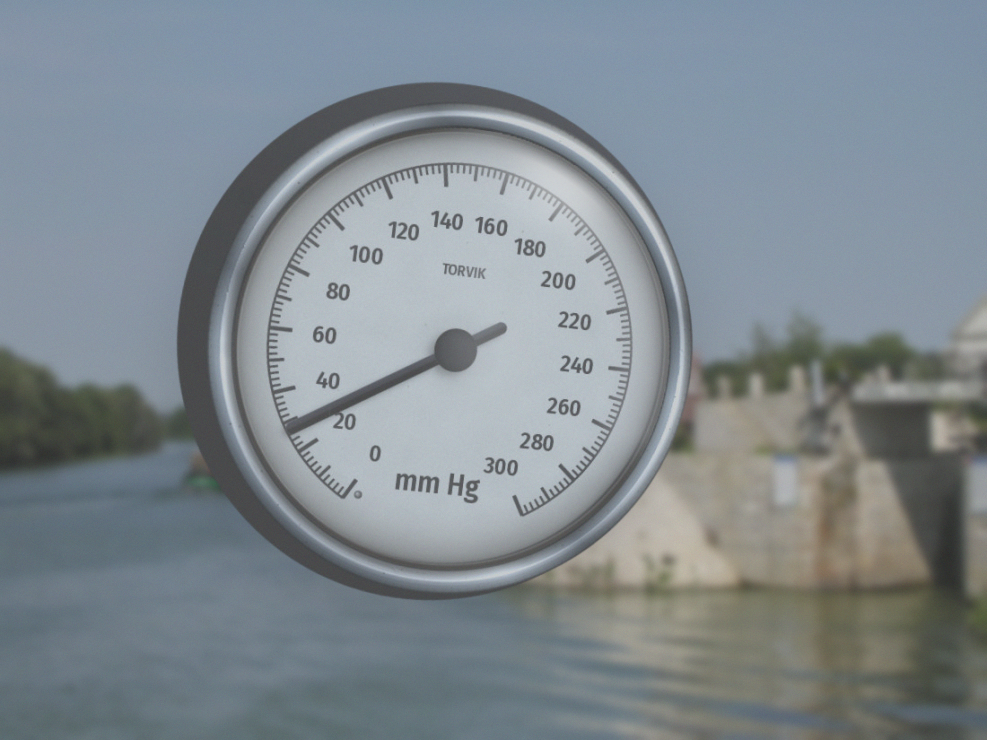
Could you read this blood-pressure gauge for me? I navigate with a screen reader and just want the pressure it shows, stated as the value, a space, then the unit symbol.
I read 28 mmHg
